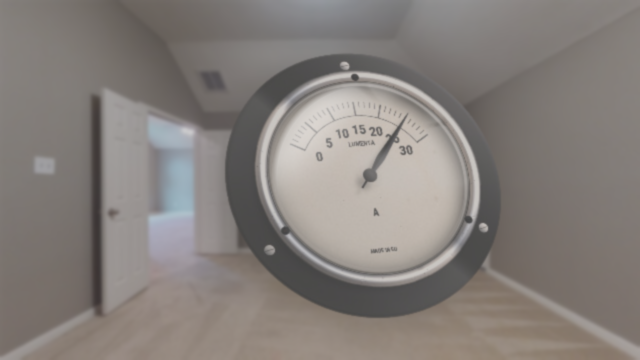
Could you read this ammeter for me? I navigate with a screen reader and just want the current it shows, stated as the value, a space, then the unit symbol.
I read 25 A
